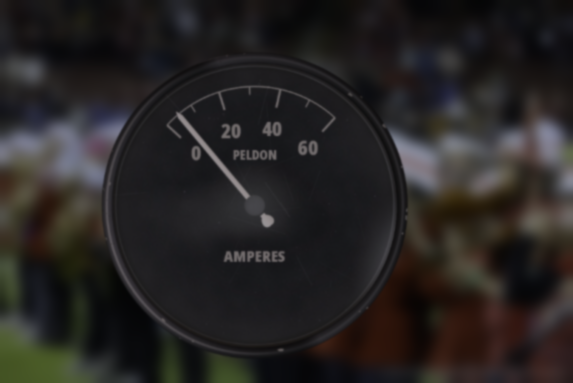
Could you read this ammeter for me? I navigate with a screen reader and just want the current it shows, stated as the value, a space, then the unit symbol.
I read 5 A
